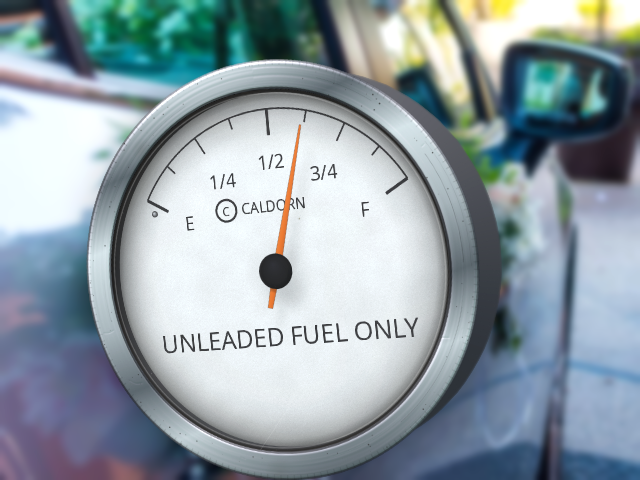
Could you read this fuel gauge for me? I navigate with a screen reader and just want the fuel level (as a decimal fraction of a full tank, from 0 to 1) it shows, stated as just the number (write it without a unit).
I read 0.625
